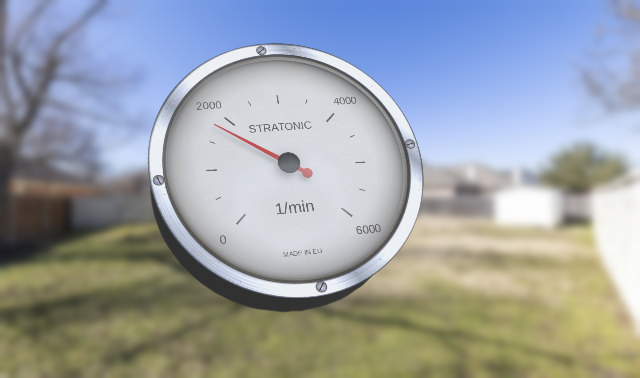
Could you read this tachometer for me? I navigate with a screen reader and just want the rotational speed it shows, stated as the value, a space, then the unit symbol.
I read 1750 rpm
